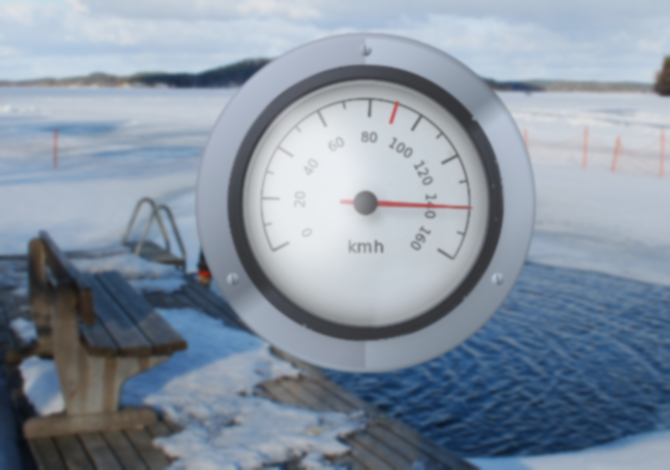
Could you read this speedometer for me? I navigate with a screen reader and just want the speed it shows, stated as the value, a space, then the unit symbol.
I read 140 km/h
